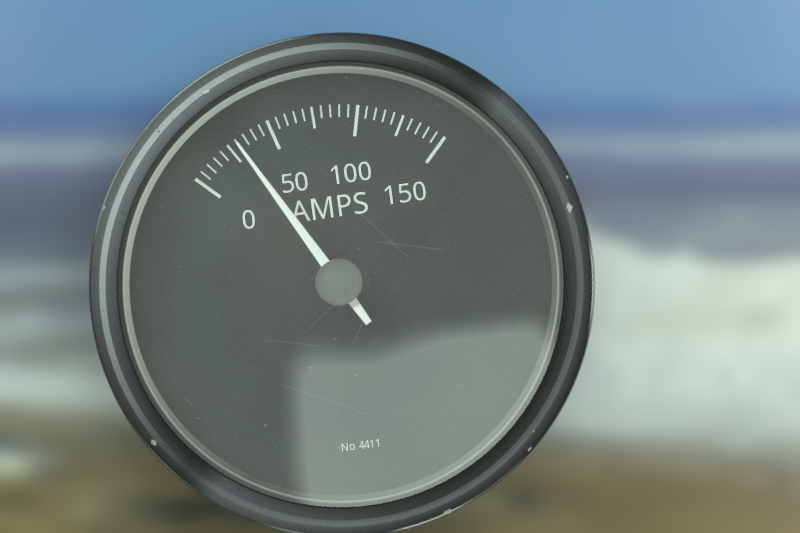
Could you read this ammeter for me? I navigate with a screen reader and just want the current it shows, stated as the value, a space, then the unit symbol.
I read 30 A
